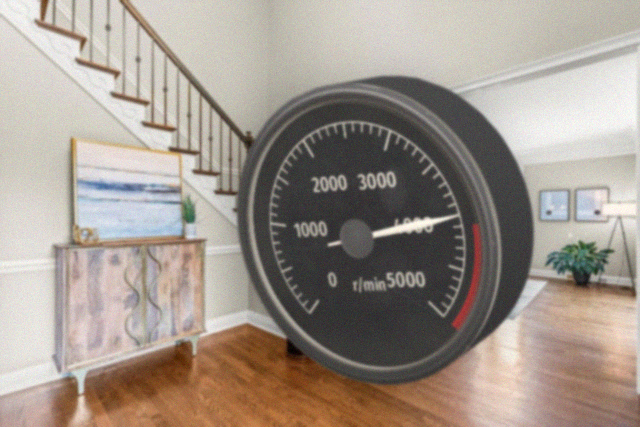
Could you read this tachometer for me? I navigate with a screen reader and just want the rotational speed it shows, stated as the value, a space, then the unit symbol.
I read 4000 rpm
